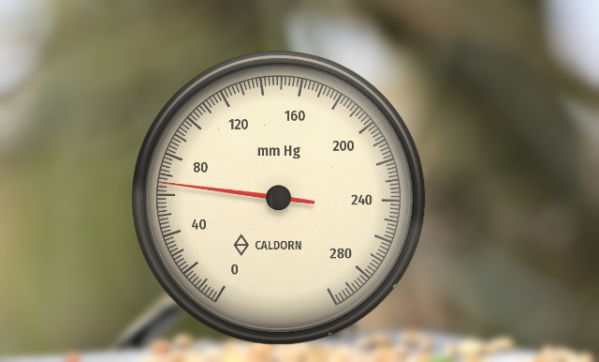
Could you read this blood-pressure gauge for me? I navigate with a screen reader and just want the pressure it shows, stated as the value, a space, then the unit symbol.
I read 66 mmHg
